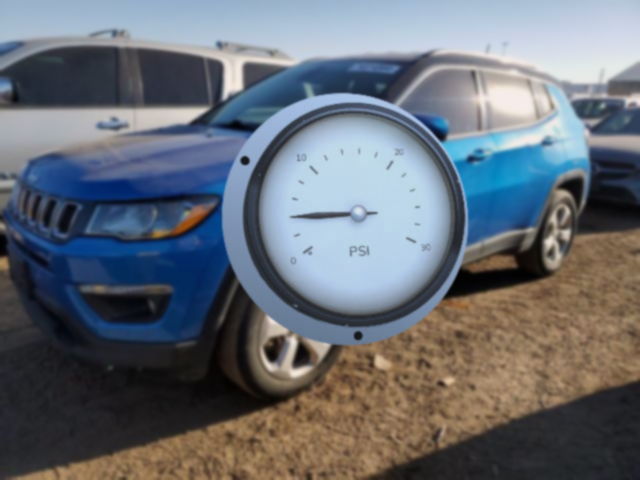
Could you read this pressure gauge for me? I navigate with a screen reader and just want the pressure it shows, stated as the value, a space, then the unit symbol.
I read 4 psi
